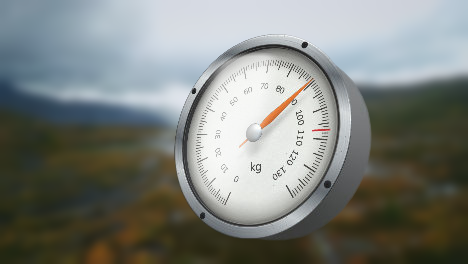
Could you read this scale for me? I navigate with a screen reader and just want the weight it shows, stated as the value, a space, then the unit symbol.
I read 90 kg
